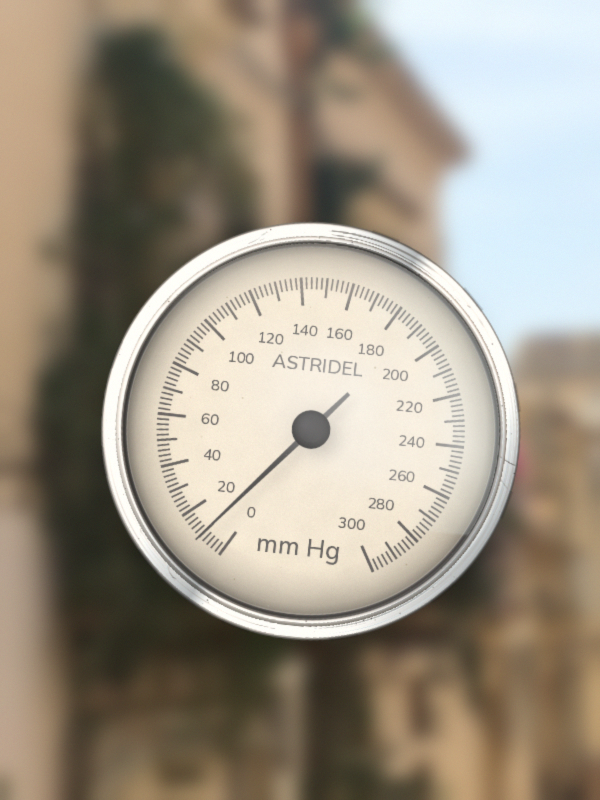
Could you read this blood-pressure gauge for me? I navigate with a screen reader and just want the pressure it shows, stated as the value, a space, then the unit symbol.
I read 10 mmHg
